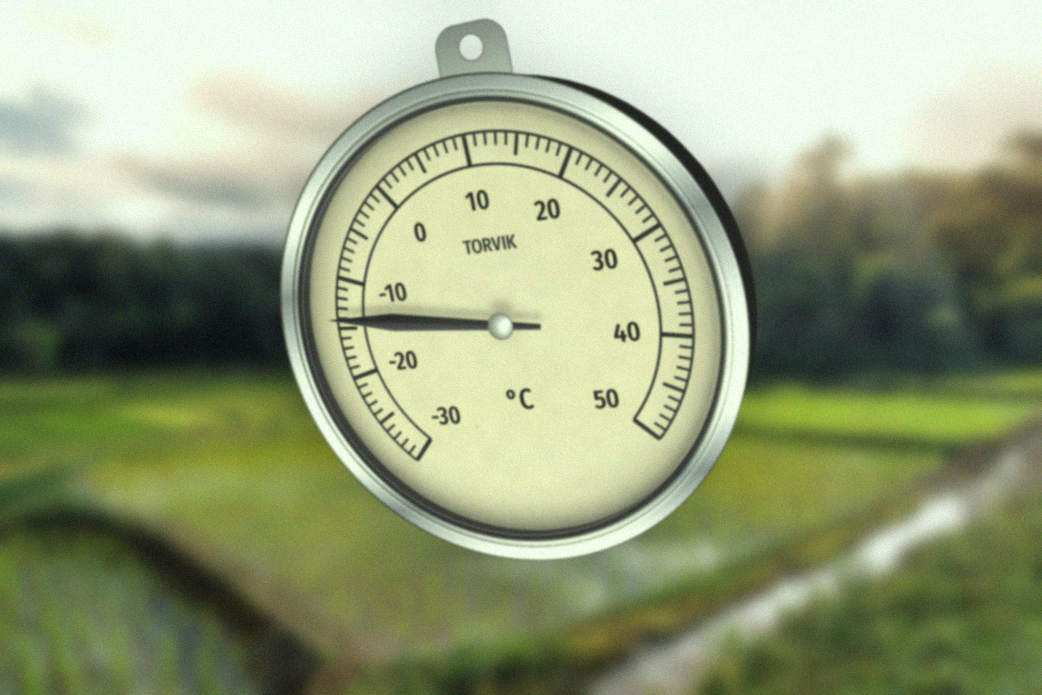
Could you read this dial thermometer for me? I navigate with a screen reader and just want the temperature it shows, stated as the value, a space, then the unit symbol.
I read -14 °C
